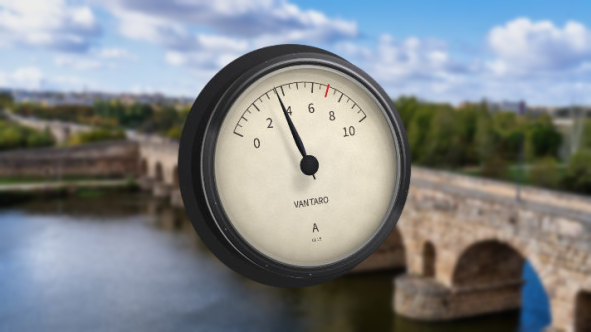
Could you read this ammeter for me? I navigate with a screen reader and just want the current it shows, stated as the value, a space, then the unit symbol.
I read 3.5 A
